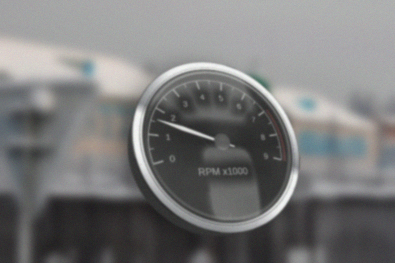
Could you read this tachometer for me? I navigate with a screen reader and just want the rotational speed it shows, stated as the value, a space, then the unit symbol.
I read 1500 rpm
